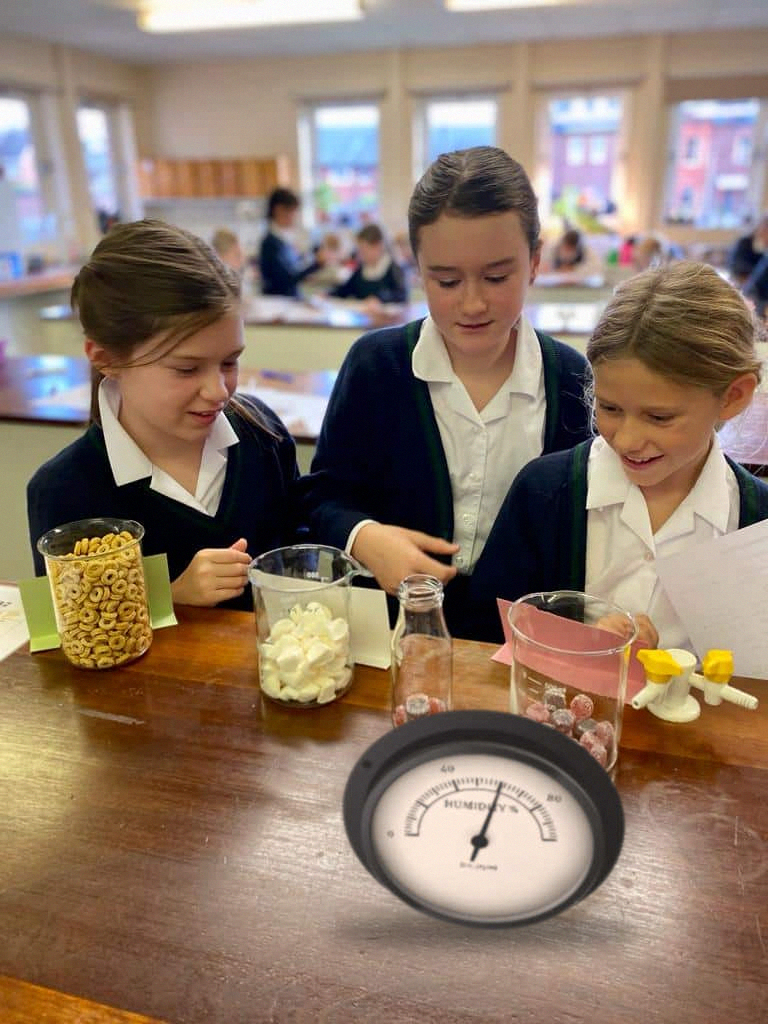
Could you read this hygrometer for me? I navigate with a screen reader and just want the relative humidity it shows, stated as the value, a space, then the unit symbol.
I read 60 %
